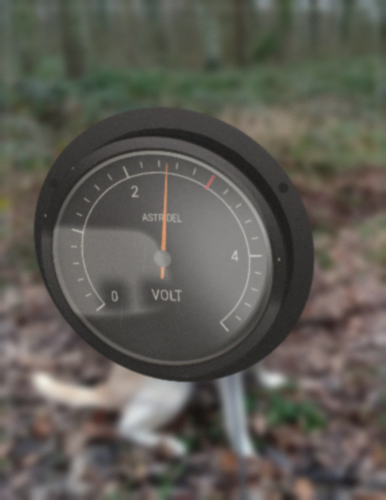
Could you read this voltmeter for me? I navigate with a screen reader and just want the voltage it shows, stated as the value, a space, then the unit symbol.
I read 2.5 V
